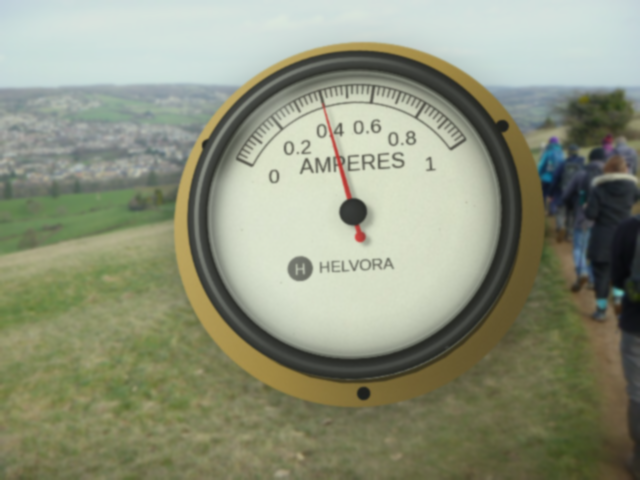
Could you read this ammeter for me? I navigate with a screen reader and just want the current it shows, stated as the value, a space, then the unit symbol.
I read 0.4 A
